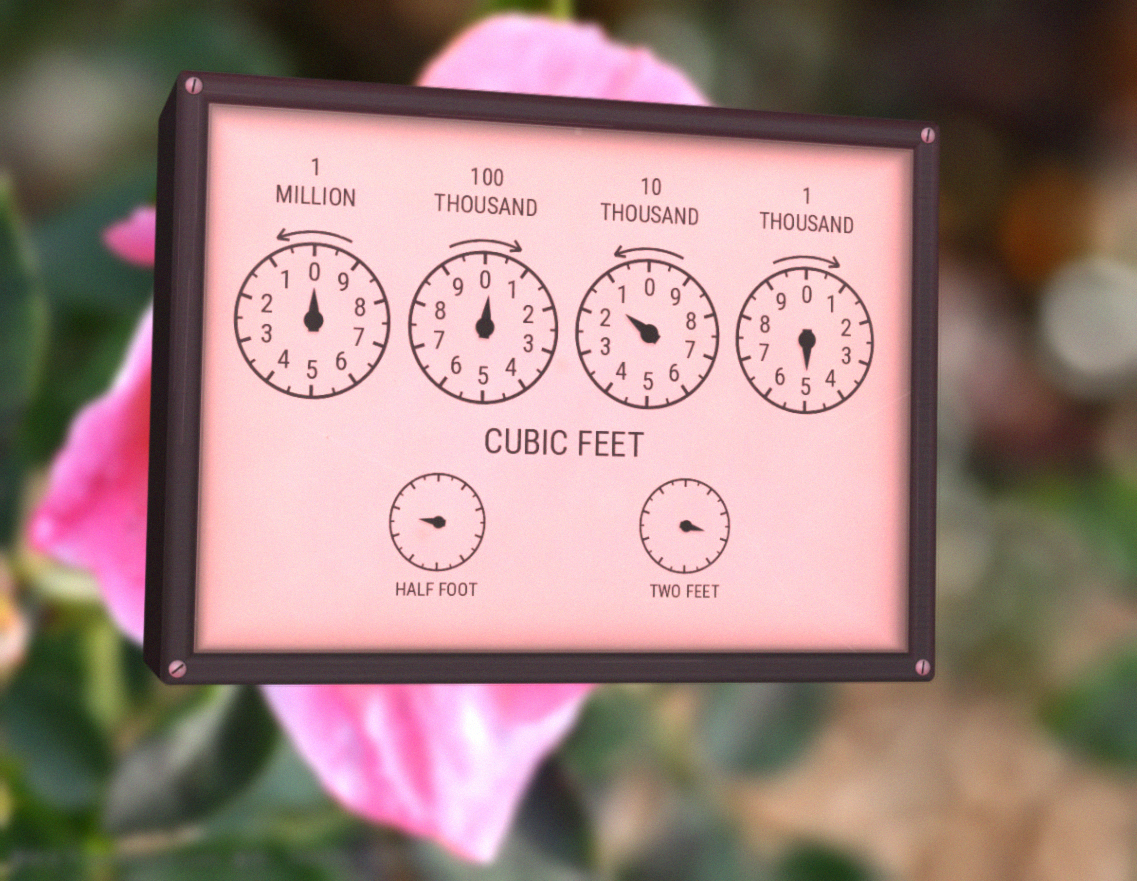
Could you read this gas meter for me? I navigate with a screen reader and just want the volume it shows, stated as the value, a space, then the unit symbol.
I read 1500 ft³
